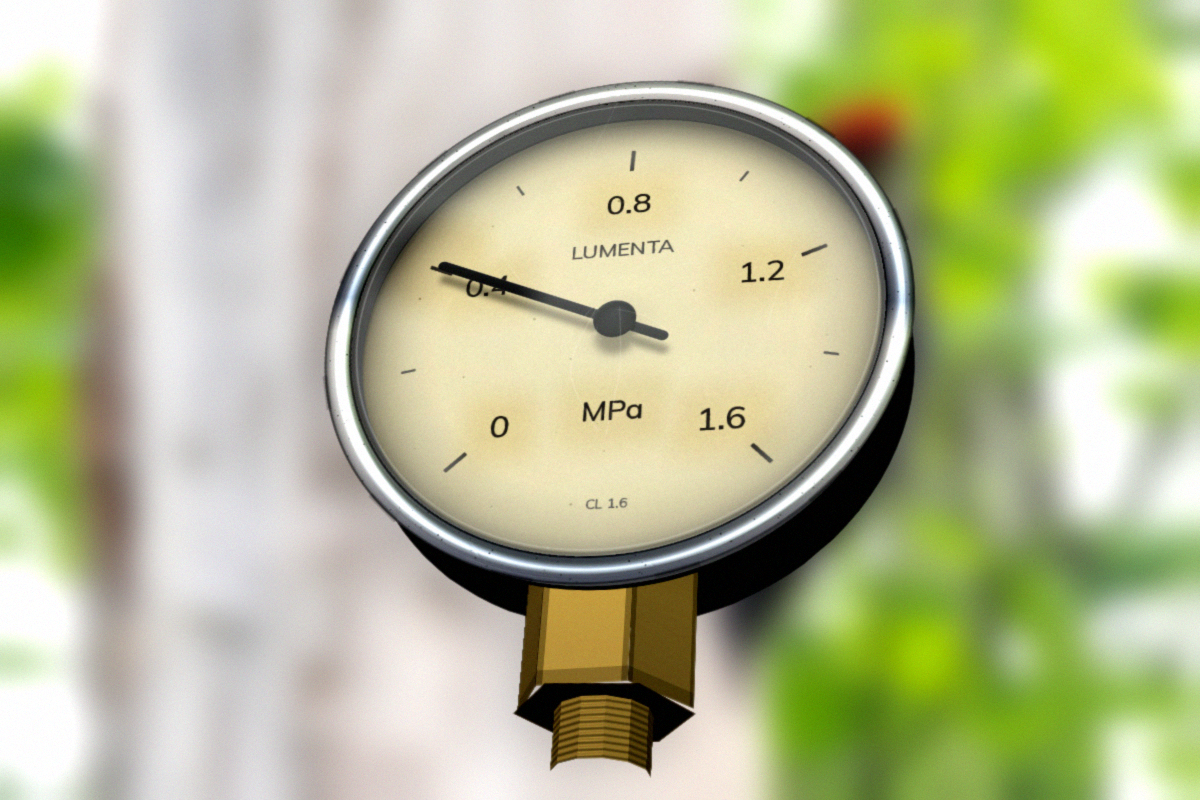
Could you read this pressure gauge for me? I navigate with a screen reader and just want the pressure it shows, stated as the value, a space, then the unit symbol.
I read 0.4 MPa
